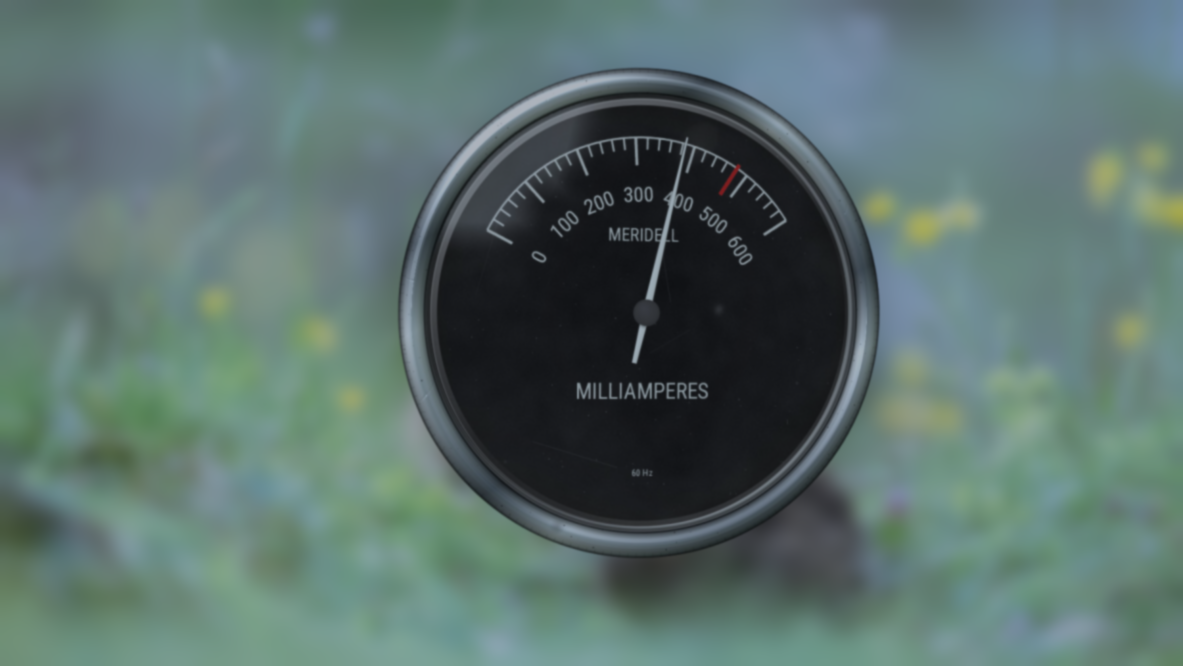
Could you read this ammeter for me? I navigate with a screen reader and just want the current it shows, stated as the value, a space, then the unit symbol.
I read 380 mA
